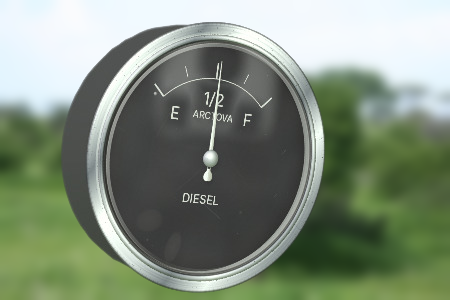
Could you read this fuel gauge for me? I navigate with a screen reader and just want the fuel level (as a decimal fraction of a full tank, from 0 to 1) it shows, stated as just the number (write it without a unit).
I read 0.5
